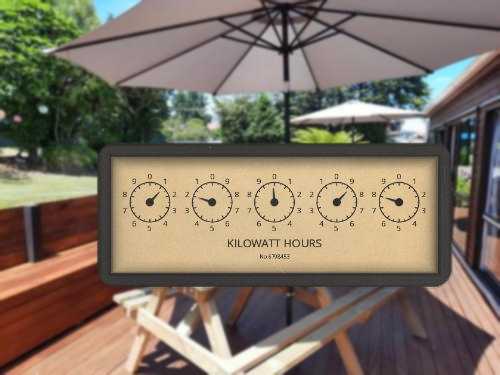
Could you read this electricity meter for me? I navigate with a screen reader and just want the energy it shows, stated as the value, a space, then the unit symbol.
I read 11988 kWh
